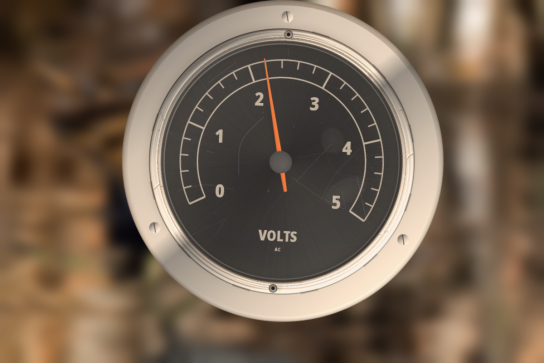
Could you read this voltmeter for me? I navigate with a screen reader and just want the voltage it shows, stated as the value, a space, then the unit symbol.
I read 2.2 V
